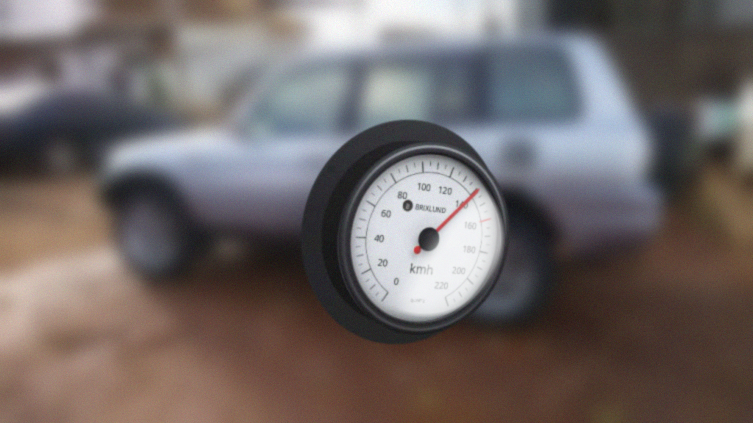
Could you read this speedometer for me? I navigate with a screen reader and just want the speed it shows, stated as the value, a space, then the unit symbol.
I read 140 km/h
